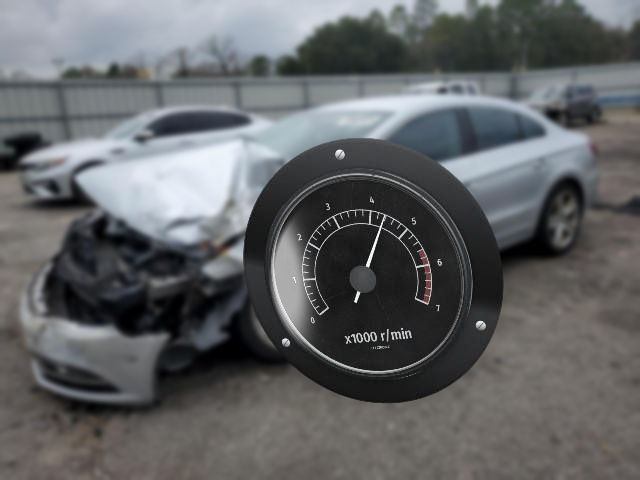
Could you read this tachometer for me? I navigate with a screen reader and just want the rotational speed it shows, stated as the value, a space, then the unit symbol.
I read 4400 rpm
